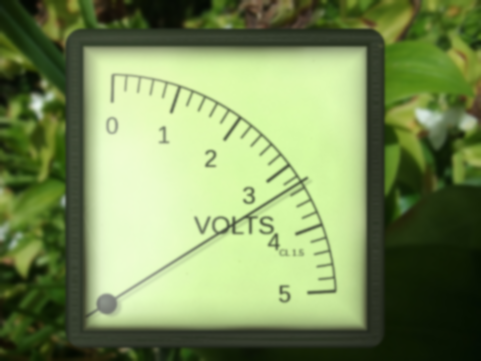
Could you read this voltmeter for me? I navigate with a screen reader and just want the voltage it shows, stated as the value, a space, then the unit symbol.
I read 3.3 V
